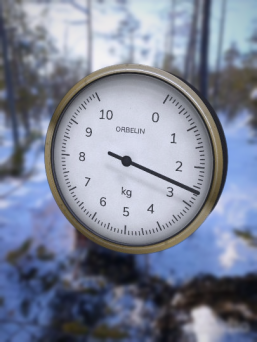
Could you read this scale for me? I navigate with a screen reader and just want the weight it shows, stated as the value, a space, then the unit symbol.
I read 2.6 kg
